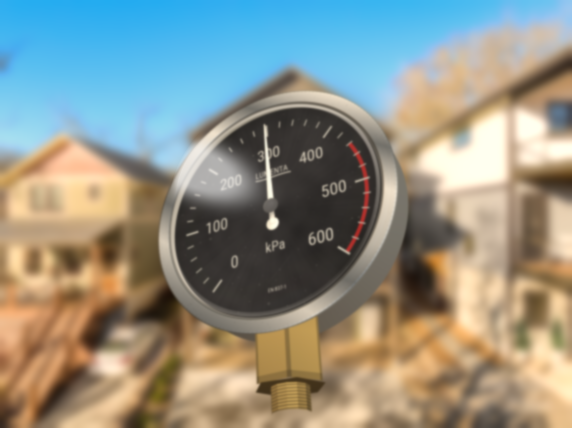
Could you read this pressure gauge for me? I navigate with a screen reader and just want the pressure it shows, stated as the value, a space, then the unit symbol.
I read 300 kPa
